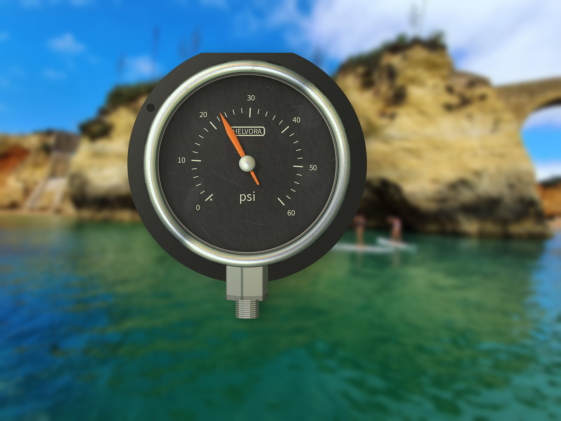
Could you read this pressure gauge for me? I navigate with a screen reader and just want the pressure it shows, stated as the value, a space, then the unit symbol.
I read 23 psi
